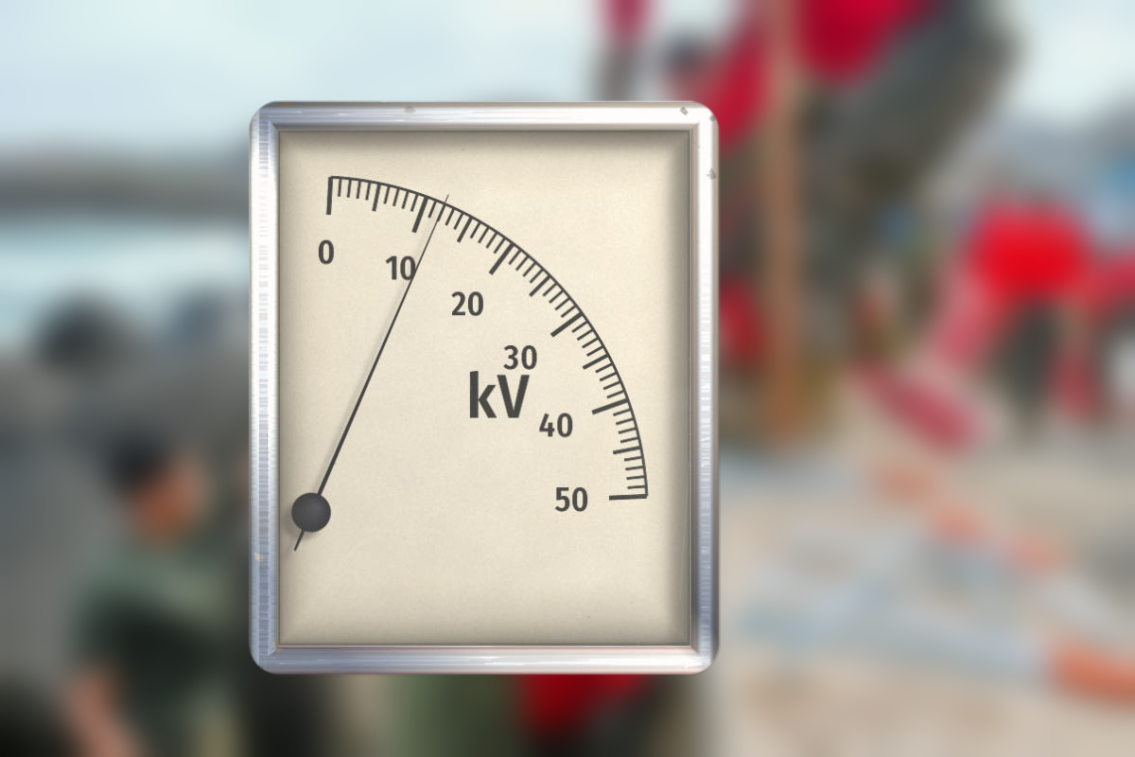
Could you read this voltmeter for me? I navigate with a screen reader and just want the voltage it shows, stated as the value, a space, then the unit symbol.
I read 12 kV
